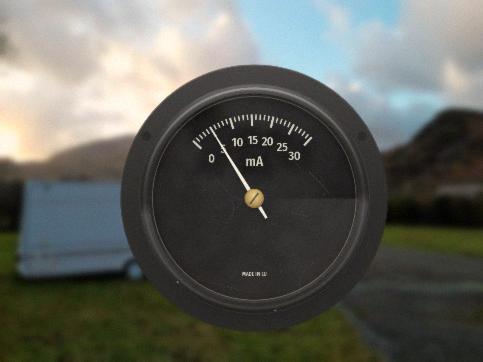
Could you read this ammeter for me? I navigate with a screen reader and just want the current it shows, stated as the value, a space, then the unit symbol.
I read 5 mA
